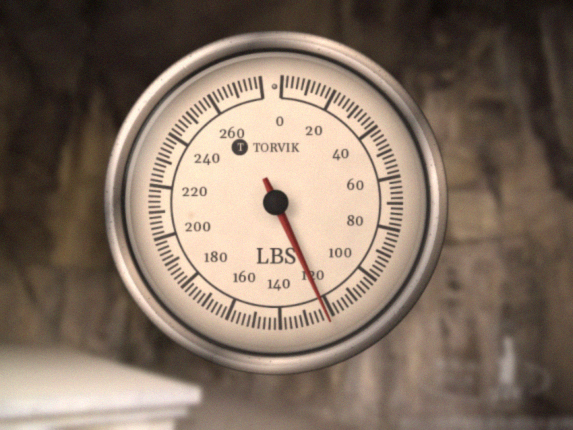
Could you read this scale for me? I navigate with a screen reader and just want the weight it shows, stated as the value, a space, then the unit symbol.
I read 122 lb
